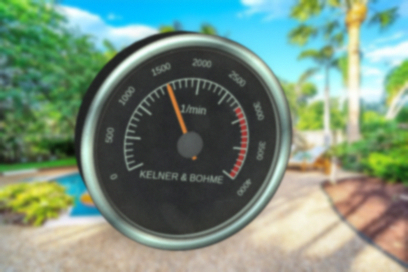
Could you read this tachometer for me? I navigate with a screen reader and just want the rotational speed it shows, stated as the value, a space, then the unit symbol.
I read 1500 rpm
